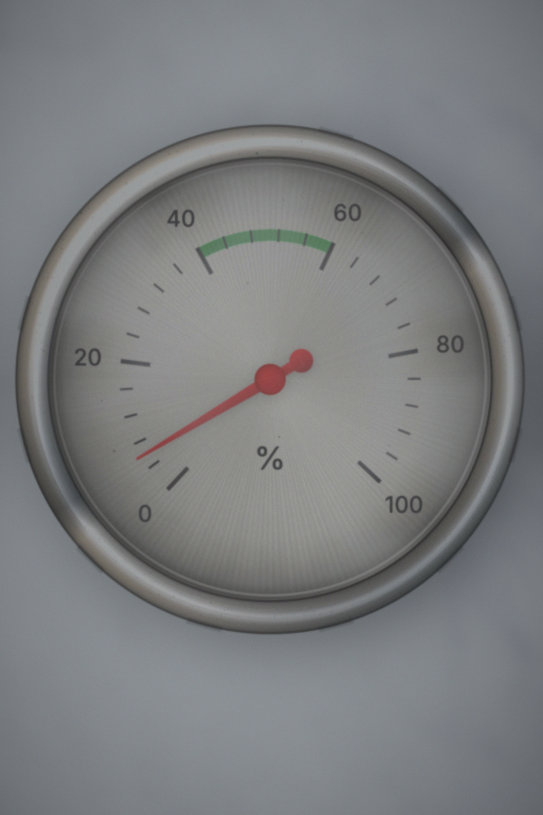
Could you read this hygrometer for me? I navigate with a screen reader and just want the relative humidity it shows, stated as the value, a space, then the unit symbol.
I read 6 %
